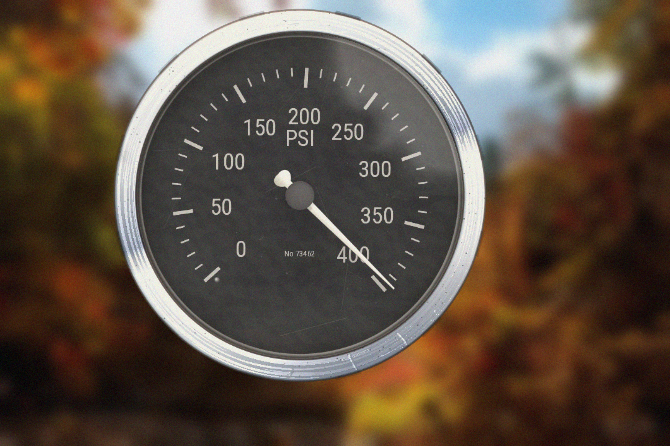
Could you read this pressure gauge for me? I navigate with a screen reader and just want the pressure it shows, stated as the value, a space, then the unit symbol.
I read 395 psi
